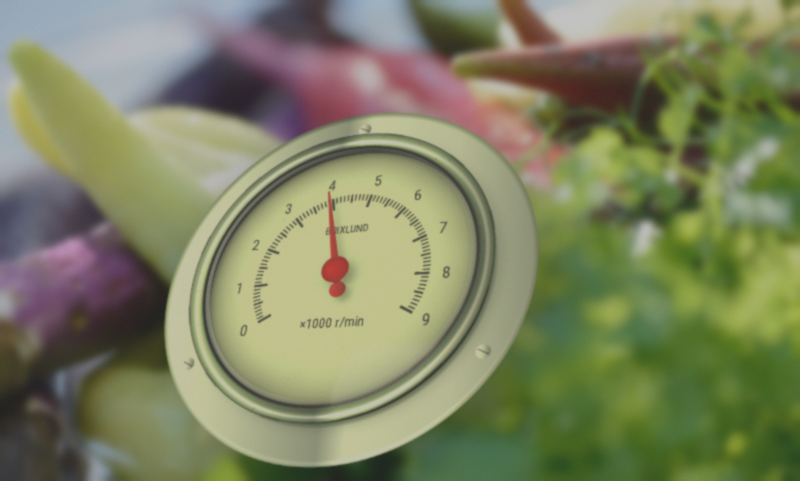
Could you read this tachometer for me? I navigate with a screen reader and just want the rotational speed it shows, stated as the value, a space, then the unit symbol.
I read 4000 rpm
